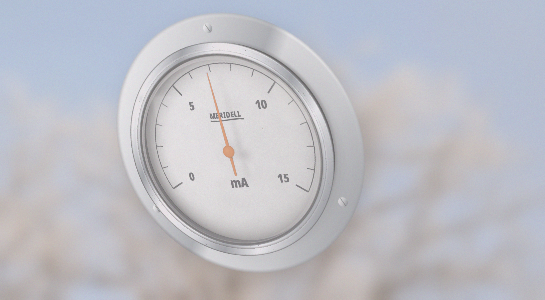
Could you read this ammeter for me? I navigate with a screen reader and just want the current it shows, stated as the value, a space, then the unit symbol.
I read 7 mA
